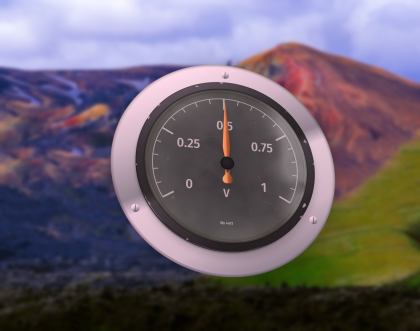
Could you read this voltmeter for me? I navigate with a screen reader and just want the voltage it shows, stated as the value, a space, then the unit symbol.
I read 0.5 V
